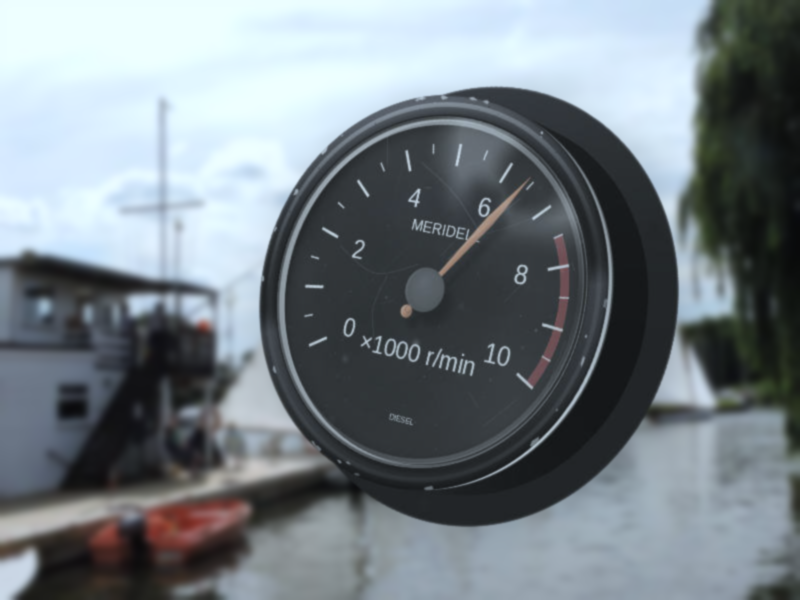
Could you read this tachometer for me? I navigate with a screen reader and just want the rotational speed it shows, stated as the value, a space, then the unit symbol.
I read 6500 rpm
